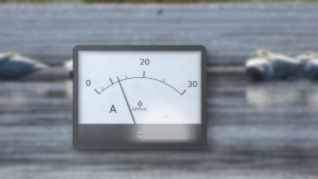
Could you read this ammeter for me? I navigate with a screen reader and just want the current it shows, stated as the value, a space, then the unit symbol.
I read 12.5 A
